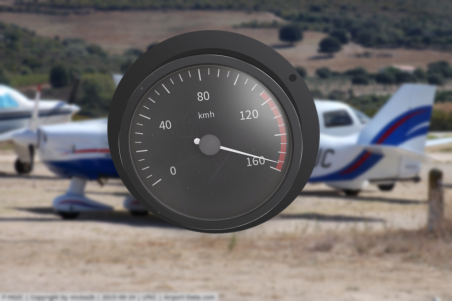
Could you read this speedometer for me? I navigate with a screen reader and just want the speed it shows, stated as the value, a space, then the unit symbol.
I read 155 km/h
